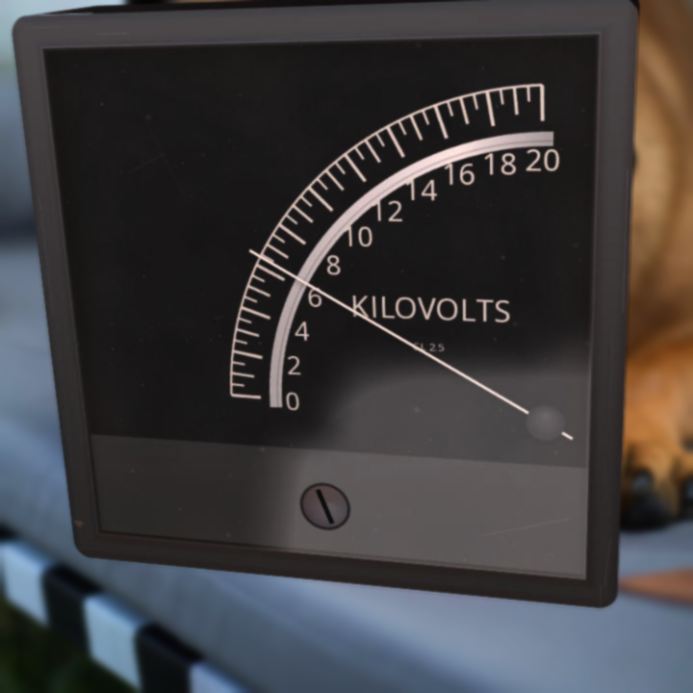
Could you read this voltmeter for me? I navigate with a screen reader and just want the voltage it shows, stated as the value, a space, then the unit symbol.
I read 6.5 kV
